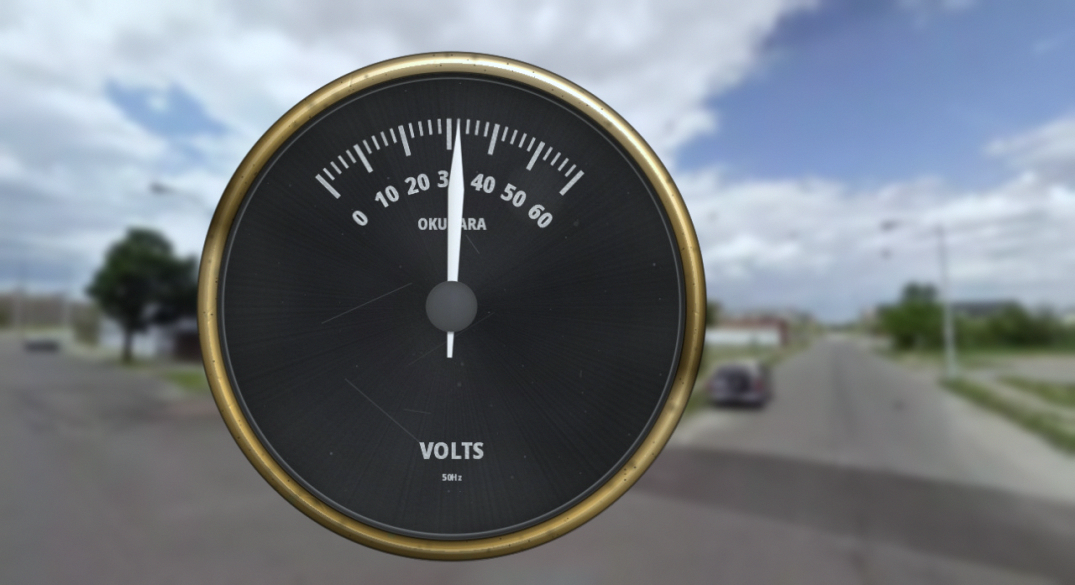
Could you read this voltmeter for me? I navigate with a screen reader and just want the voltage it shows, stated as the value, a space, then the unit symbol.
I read 32 V
